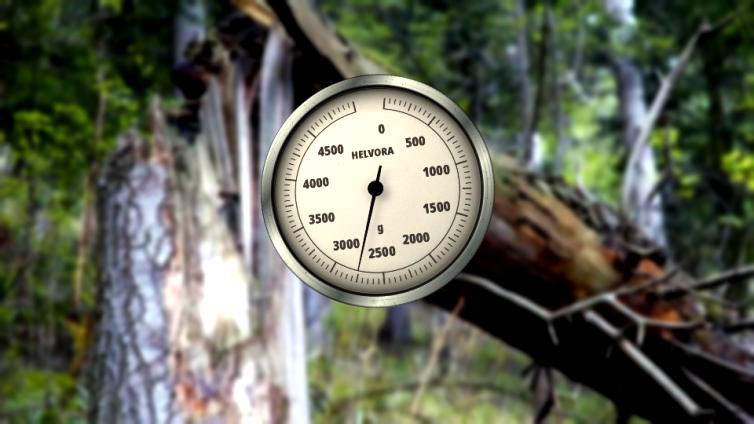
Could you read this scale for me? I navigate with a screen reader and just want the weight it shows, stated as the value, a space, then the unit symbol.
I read 2750 g
